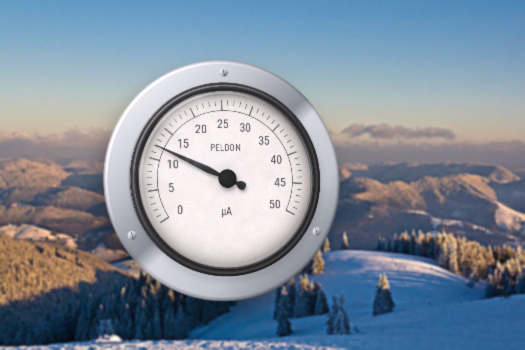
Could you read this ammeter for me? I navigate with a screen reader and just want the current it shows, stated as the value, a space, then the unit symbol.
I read 12 µA
